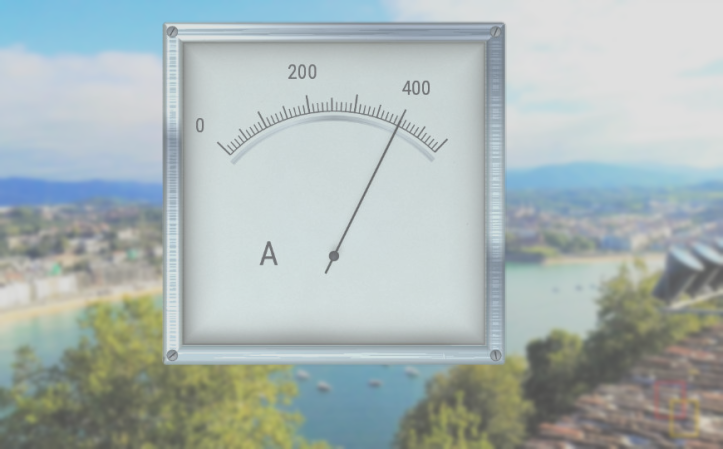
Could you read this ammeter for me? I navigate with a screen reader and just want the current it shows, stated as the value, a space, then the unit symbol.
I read 400 A
